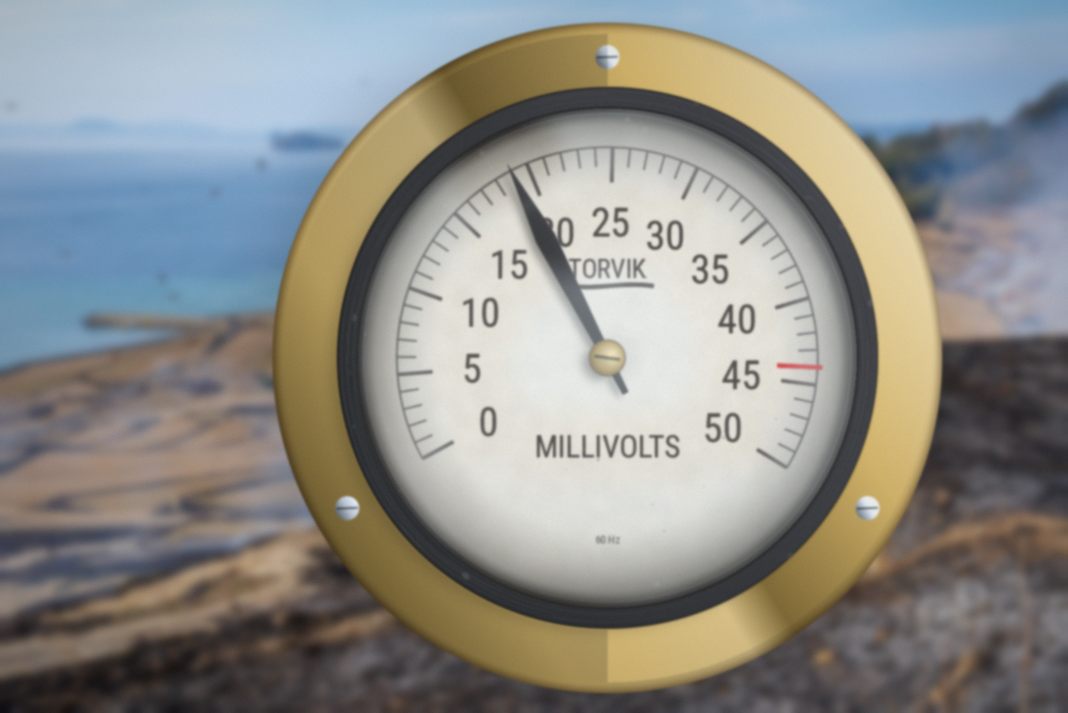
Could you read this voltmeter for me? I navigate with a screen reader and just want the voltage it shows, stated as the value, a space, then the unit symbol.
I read 19 mV
